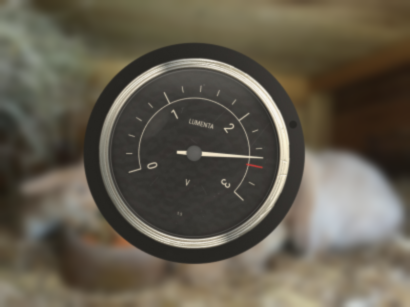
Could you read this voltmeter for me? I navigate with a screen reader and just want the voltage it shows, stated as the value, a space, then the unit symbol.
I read 2.5 V
